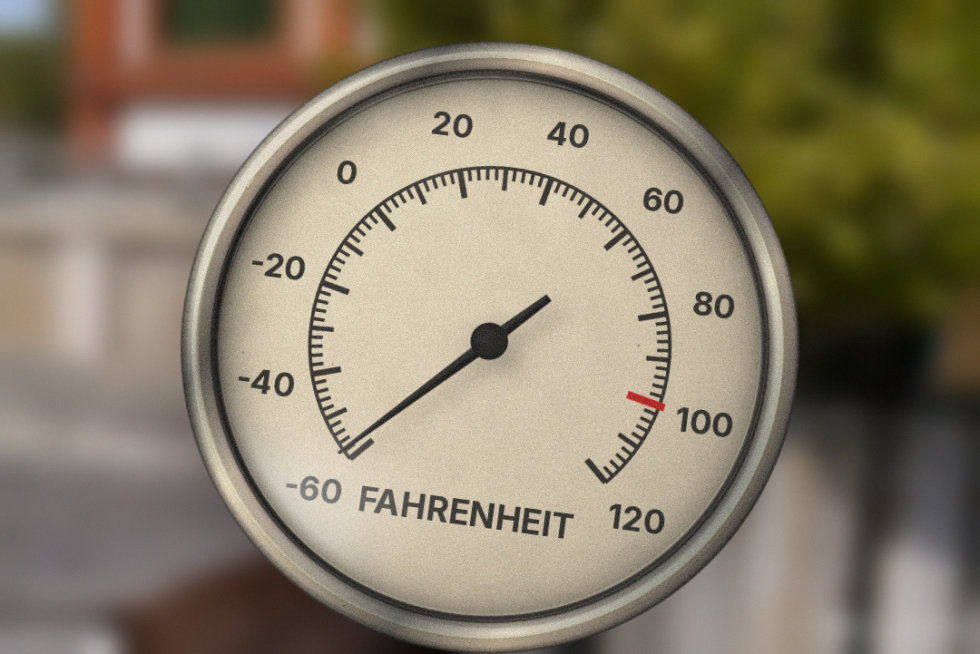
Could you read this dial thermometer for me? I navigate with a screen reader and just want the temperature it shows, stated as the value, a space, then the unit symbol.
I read -58 °F
